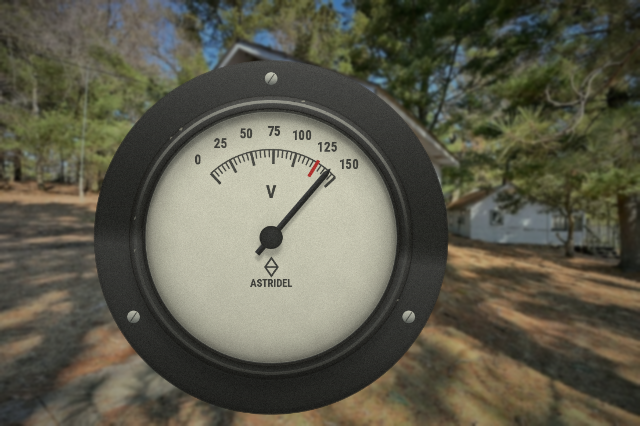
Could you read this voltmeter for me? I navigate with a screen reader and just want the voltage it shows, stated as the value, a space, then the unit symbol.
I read 140 V
